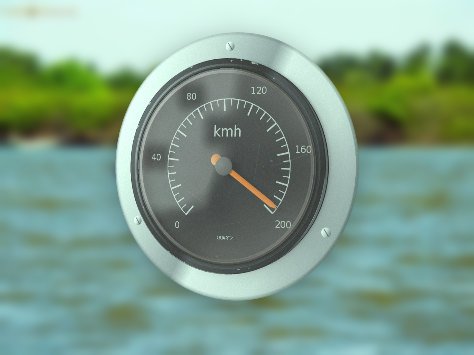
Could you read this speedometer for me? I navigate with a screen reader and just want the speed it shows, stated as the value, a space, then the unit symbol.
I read 195 km/h
